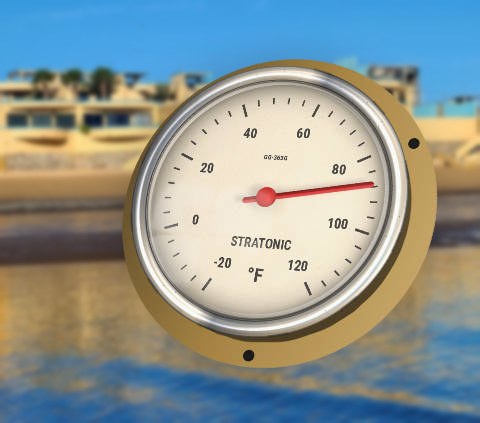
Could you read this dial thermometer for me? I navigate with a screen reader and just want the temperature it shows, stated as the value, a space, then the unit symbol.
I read 88 °F
